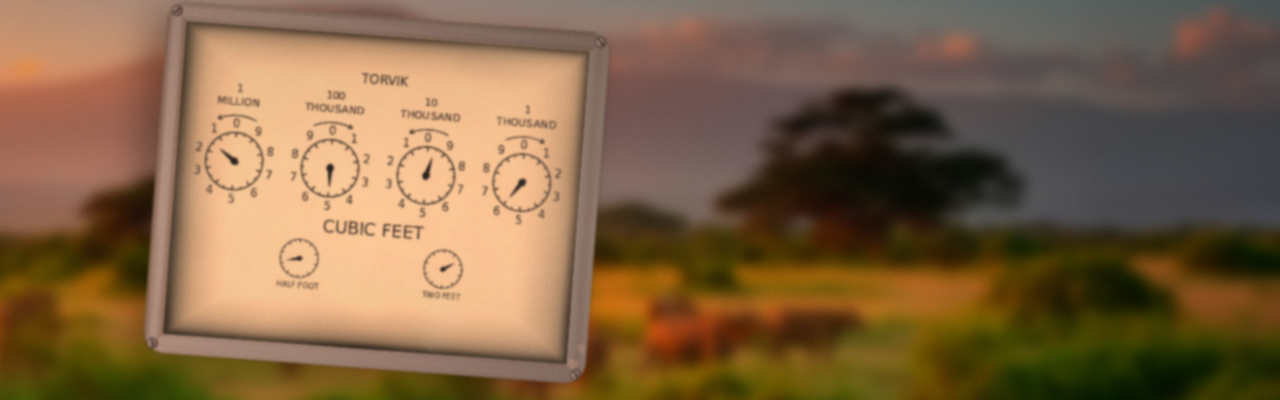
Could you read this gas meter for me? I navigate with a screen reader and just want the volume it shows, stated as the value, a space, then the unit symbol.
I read 149600 ft³
